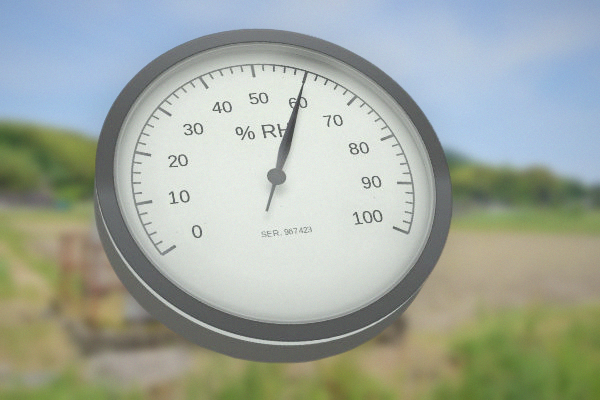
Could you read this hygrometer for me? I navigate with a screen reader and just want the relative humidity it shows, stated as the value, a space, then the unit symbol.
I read 60 %
